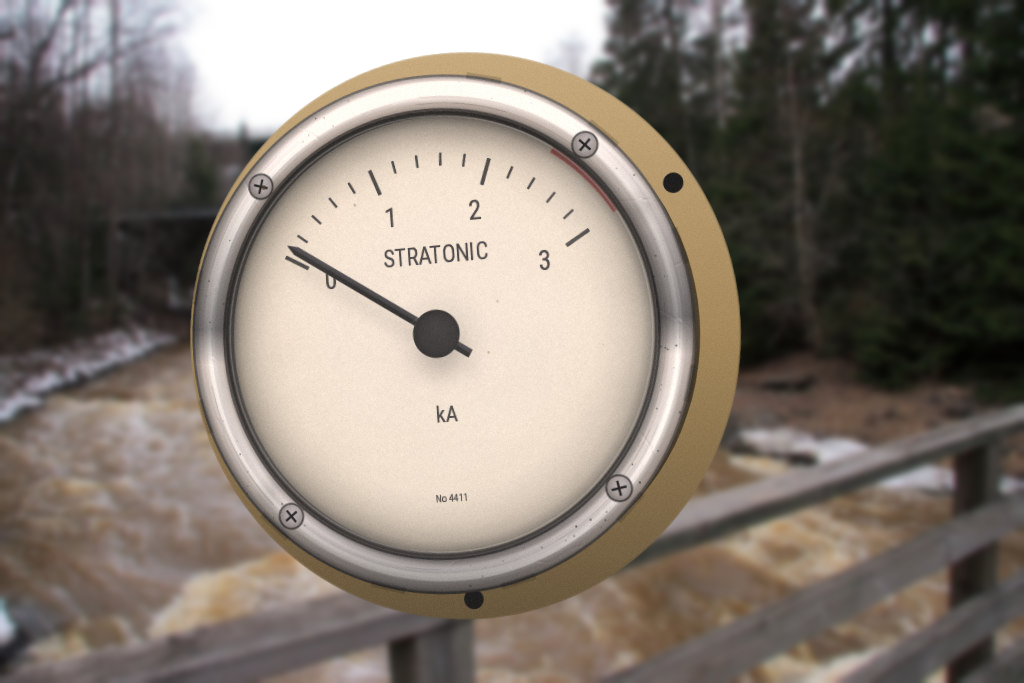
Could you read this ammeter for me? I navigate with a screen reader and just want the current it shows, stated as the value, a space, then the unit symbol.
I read 0.1 kA
